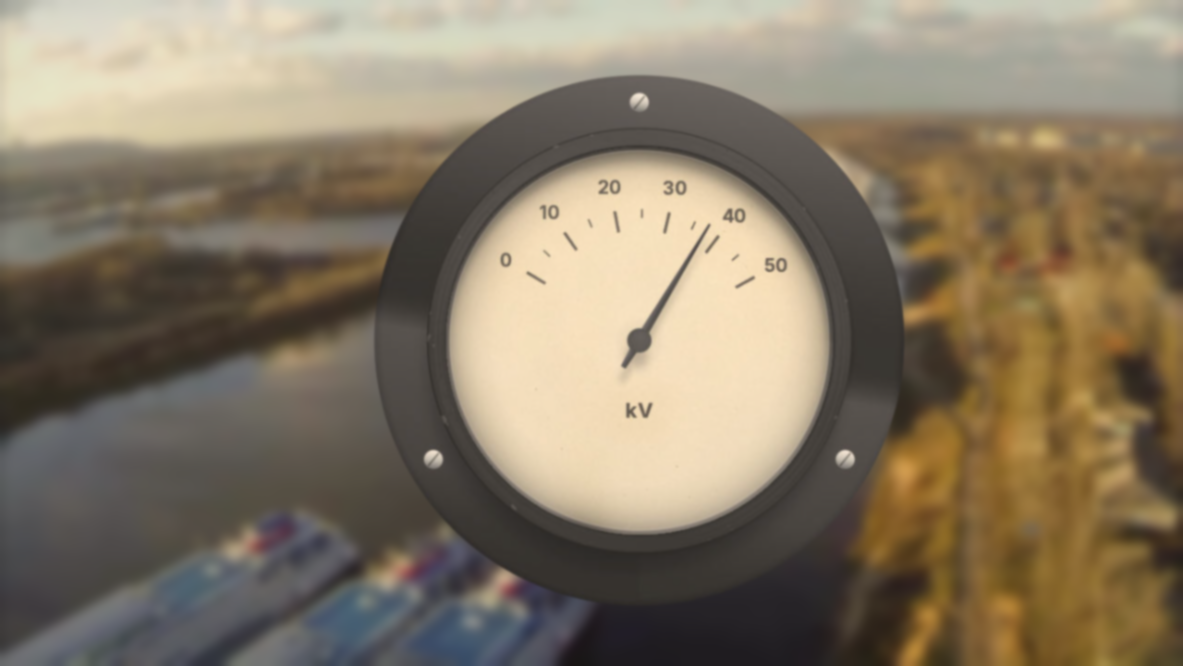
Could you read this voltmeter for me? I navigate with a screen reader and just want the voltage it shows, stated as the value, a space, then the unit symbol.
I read 37.5 kV
